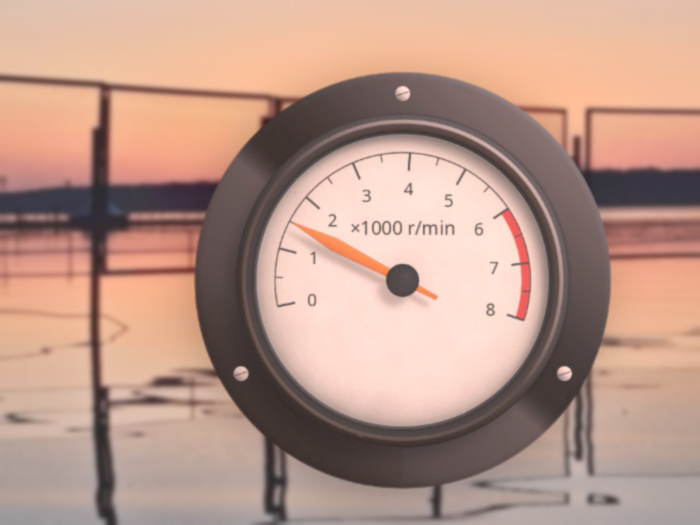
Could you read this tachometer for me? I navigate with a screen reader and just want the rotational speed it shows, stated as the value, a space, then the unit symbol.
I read 1500 rpm
